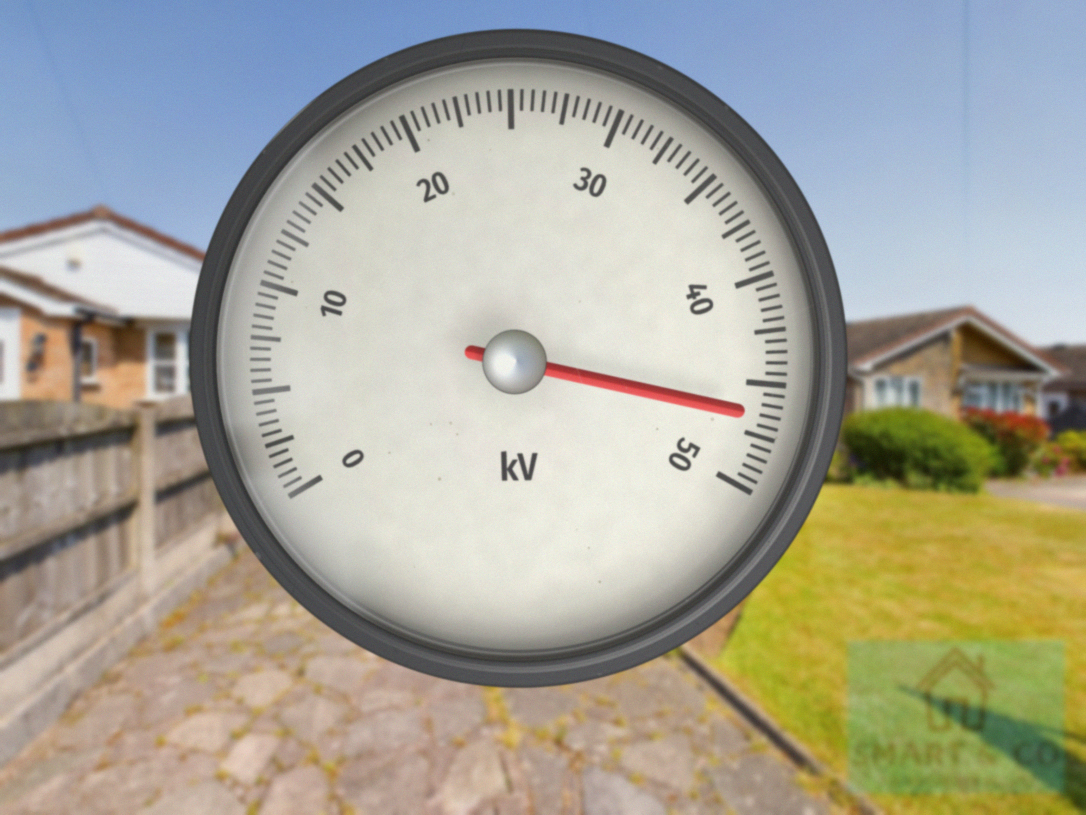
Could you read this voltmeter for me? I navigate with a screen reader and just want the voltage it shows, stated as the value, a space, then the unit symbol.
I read 46.5 kV
